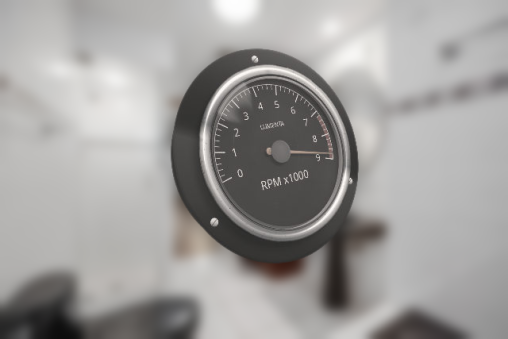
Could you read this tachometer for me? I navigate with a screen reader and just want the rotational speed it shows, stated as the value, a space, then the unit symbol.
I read 8800 rpm
